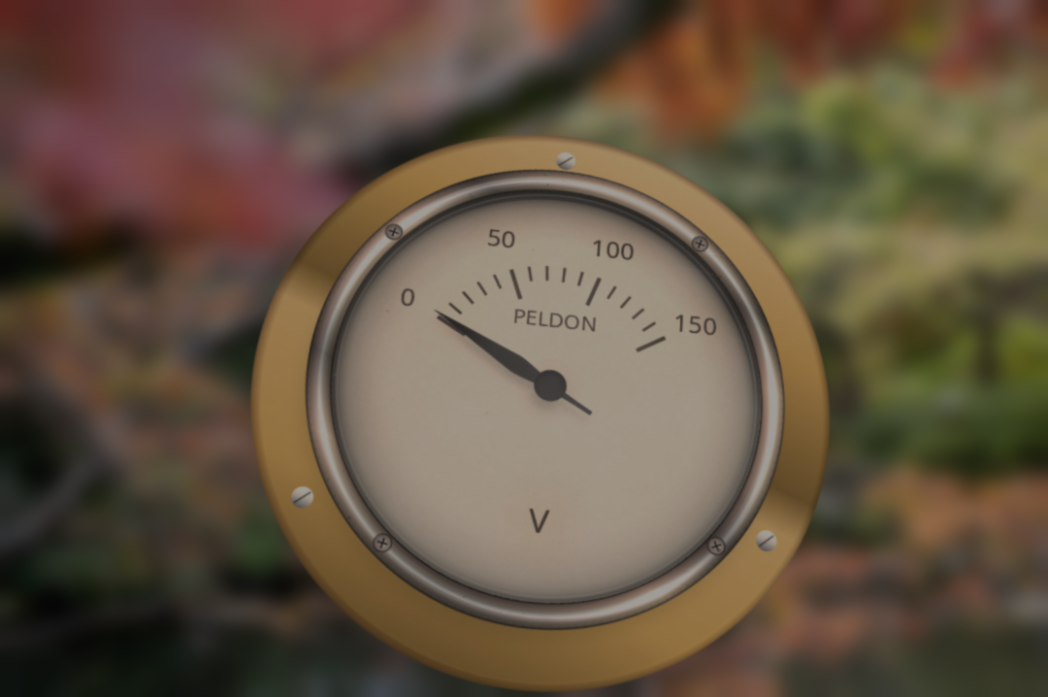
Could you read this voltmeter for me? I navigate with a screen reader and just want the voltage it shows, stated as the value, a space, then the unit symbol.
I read 0 V
